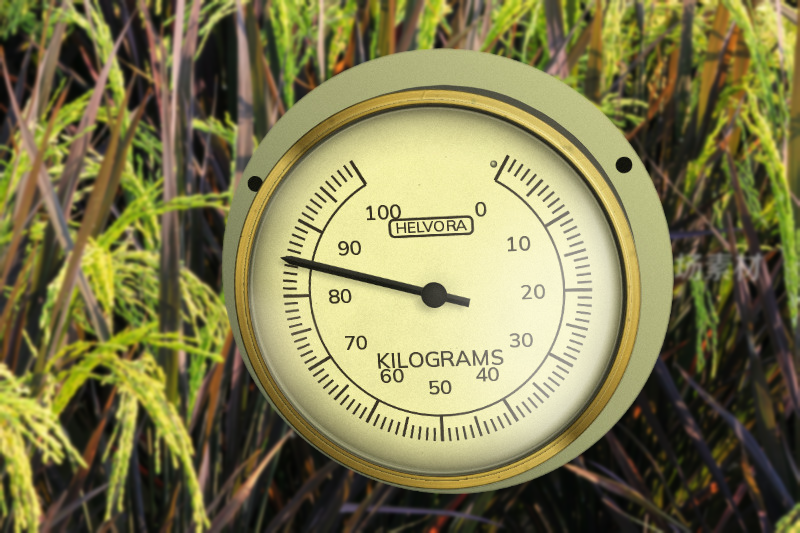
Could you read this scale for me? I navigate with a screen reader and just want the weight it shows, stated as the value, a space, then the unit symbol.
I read 85 kg
